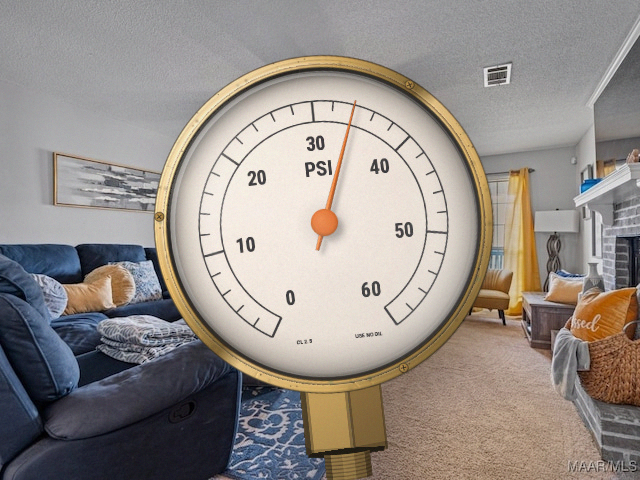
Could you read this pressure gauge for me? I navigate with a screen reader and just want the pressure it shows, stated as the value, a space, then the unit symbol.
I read 34 psi
